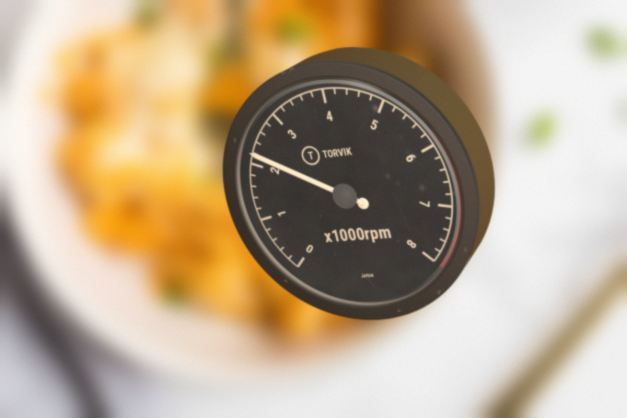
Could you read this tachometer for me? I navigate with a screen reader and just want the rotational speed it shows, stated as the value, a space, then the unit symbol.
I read 2200 rpm
